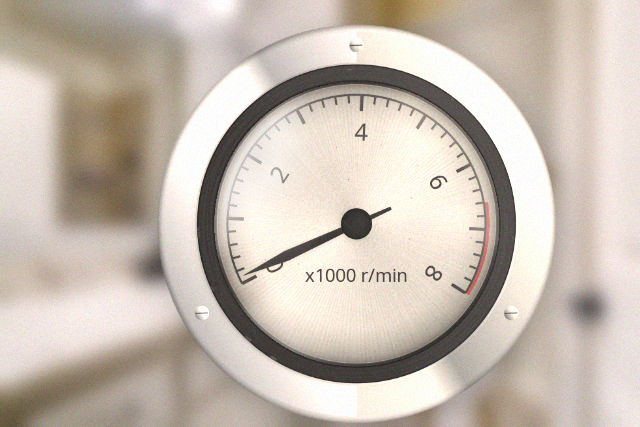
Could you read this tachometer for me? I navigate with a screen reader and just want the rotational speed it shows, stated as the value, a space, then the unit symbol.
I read 100 rpm
